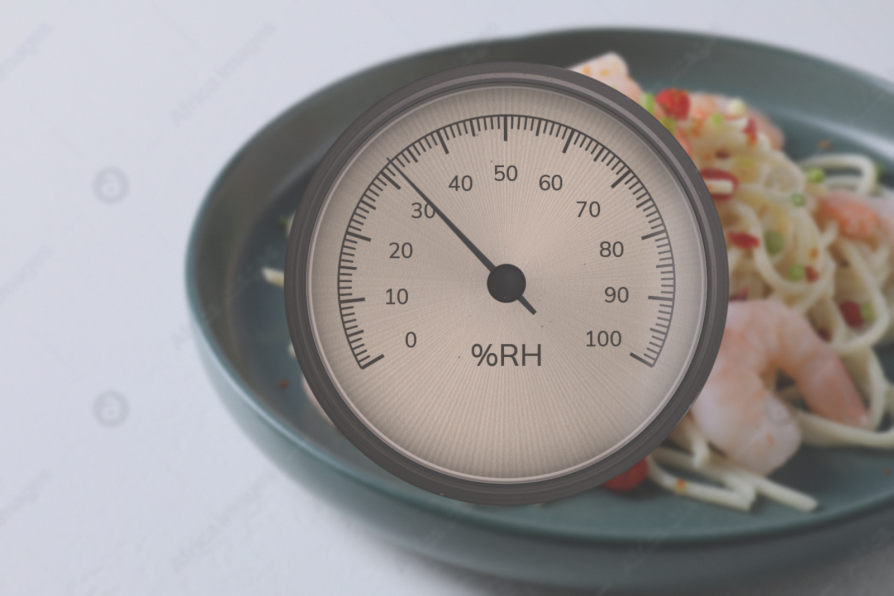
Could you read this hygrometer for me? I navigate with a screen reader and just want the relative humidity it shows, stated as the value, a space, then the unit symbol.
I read 32 %
